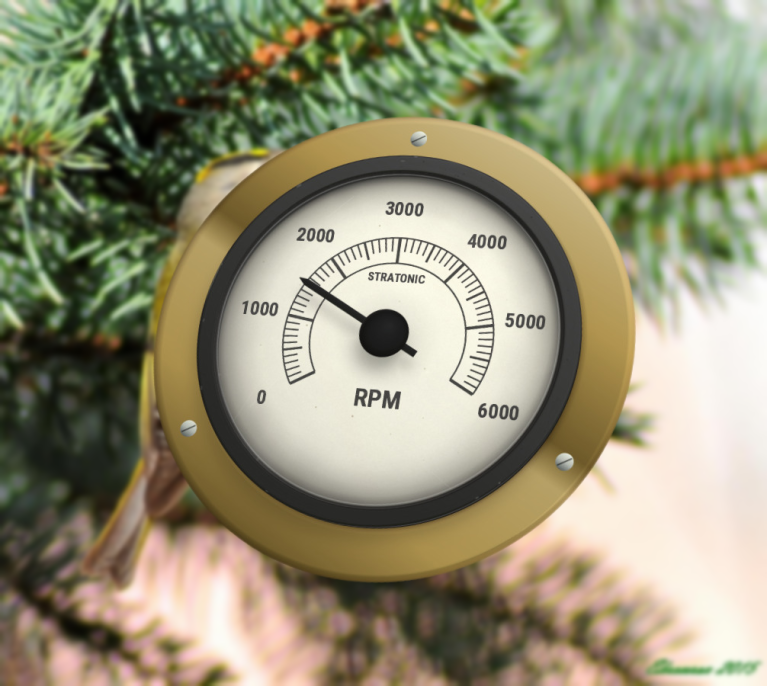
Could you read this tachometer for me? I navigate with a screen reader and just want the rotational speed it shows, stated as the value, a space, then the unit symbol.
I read 1500 rpm
